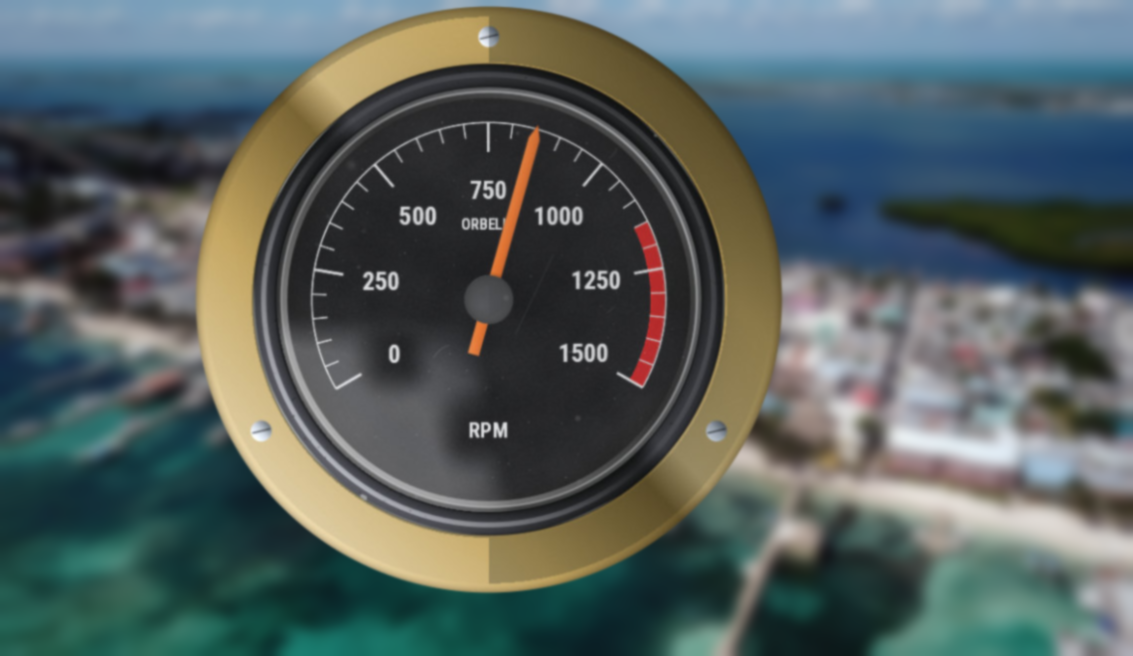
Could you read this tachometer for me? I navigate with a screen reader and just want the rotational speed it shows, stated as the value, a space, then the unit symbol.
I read 850 rpm
